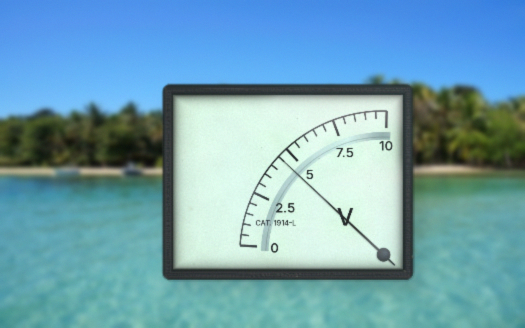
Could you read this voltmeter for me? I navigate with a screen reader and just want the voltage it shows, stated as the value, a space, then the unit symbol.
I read 4.5 V
